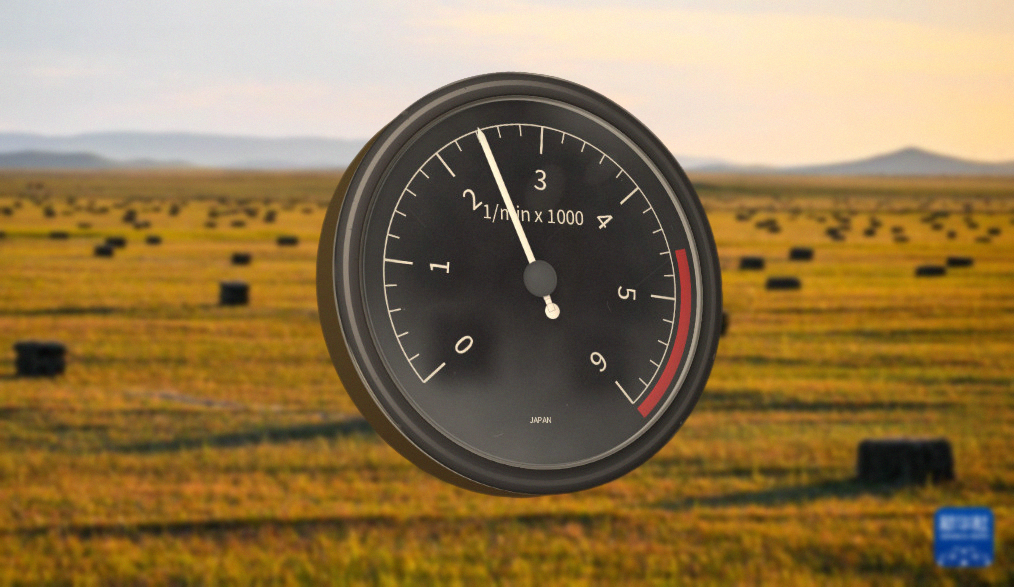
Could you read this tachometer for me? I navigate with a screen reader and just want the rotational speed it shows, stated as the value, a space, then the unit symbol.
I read 2400 rpm
